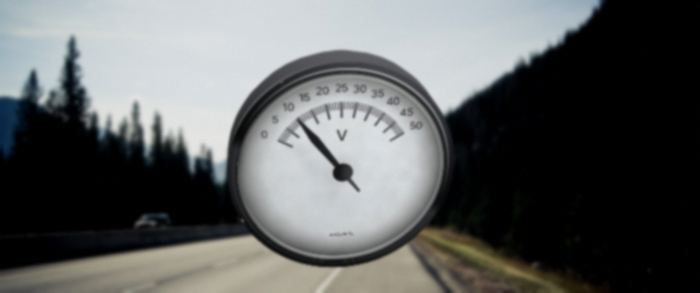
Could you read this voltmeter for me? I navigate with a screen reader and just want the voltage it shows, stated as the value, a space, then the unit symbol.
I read 10 V
